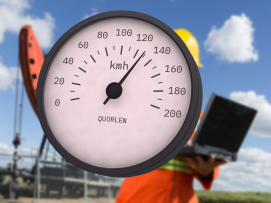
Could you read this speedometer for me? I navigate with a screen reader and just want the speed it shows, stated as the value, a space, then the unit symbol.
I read 130 km/h
